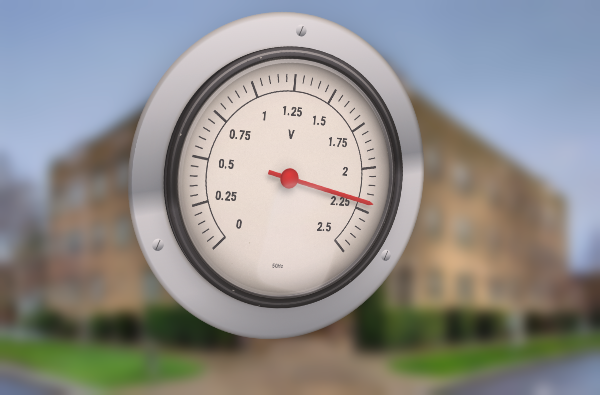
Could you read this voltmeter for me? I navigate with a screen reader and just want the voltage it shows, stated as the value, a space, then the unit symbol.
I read 2.2 V
